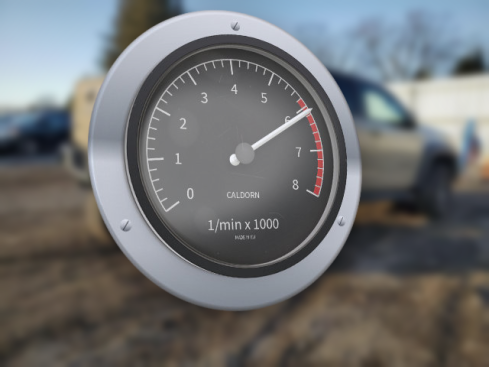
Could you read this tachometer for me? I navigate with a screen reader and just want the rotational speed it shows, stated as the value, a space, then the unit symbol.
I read 6100 rpm
